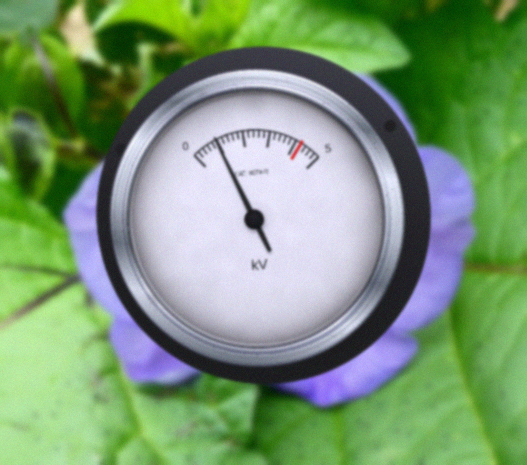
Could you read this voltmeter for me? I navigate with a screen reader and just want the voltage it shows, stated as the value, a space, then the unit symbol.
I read 1 kV
